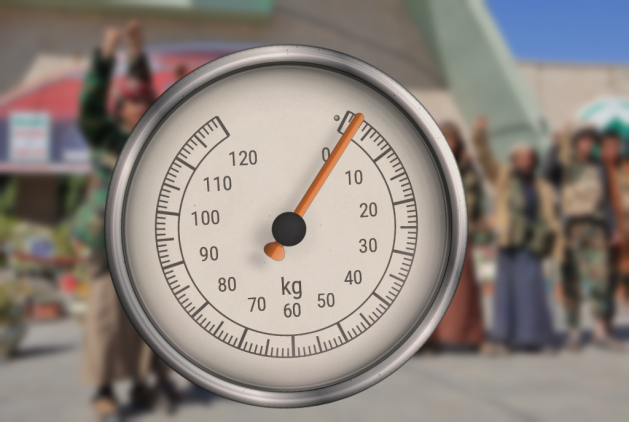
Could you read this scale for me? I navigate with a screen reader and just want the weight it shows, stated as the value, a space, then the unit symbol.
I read 2 kg
